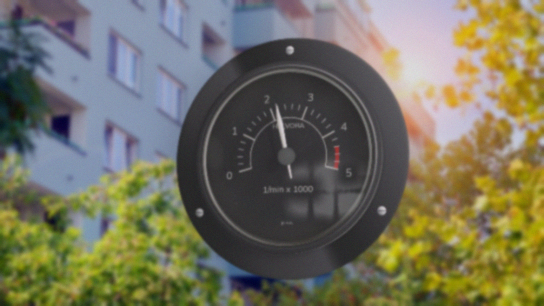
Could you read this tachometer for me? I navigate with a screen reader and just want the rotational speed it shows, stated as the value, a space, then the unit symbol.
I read 2200 rpm
